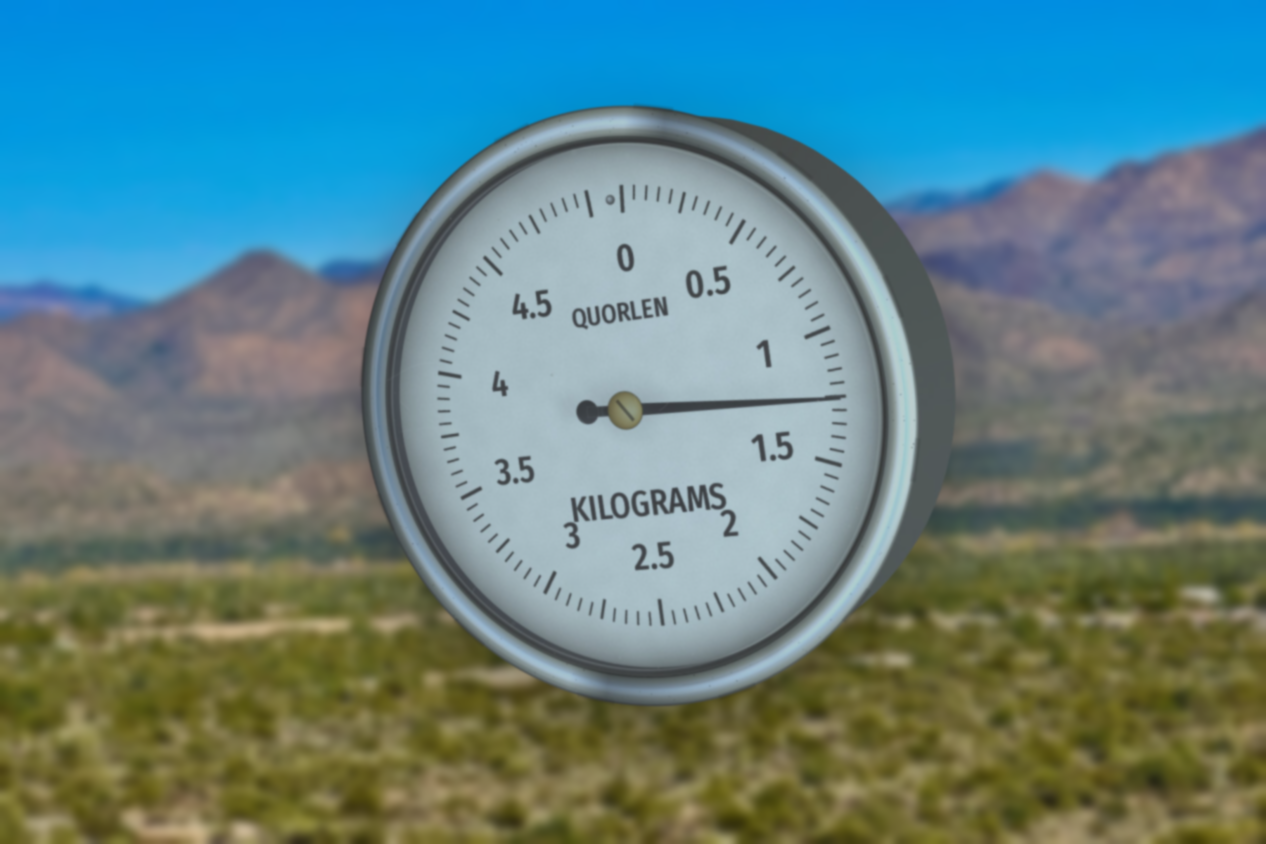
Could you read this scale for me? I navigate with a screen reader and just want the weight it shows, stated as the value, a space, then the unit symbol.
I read 1.25 kg
